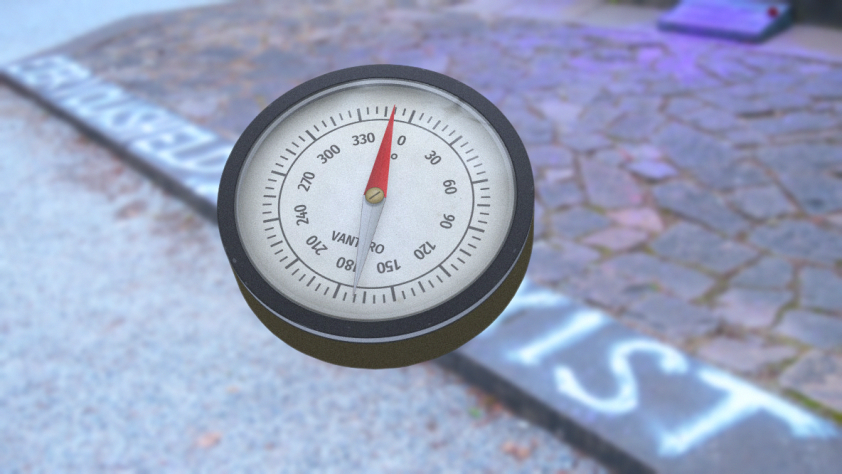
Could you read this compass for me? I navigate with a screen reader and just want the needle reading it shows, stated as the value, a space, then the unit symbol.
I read 350 °
